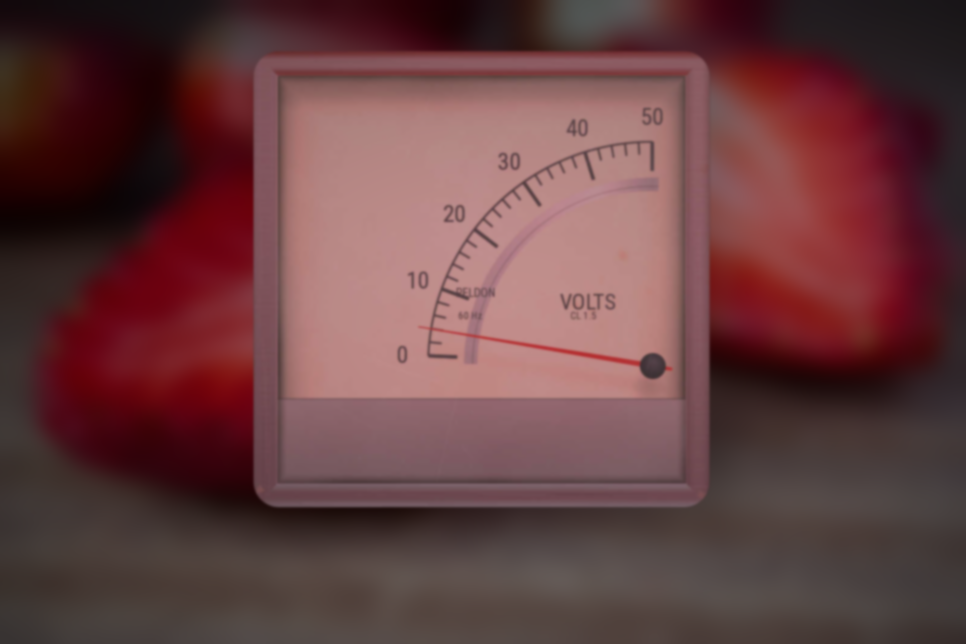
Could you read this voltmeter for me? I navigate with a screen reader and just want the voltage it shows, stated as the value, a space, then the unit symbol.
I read 4 V
